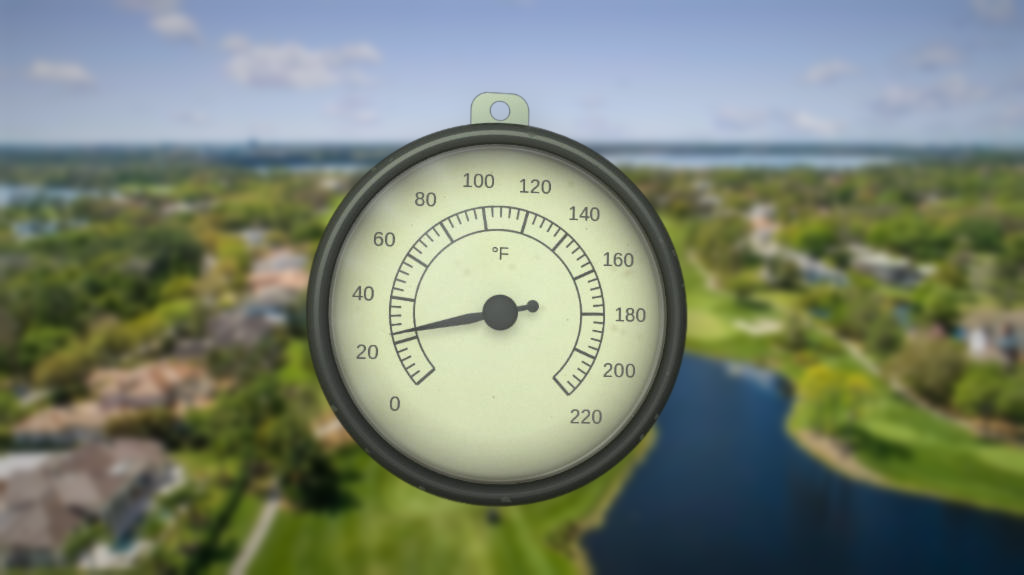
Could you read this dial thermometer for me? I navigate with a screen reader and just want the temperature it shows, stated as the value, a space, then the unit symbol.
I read 24 °F
